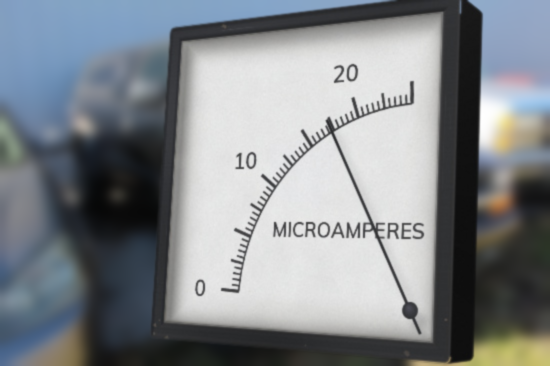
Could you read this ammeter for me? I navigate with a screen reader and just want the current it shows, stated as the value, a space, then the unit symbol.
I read 17.5 µA
